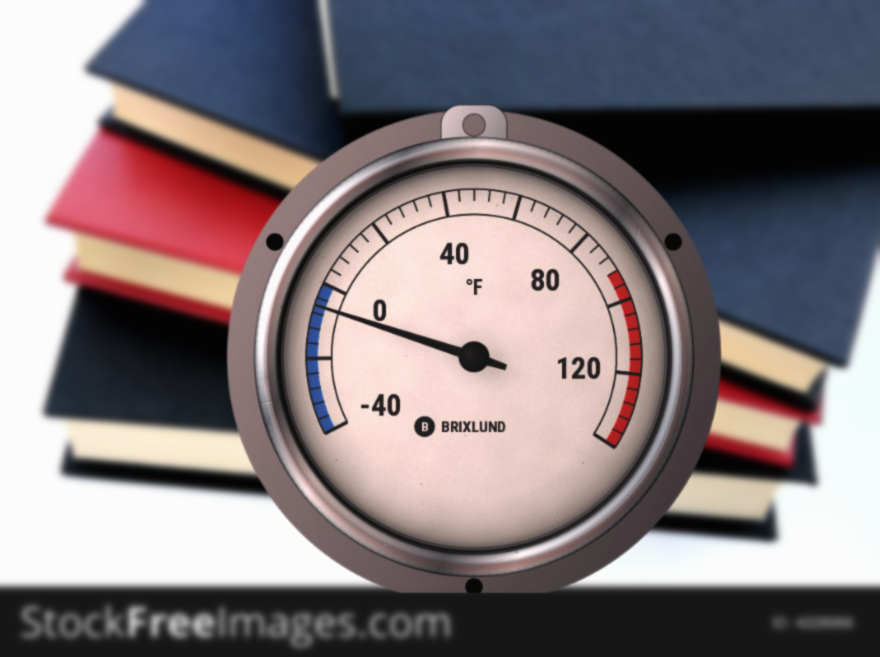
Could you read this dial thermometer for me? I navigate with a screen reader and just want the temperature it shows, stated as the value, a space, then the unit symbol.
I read -6 °F
